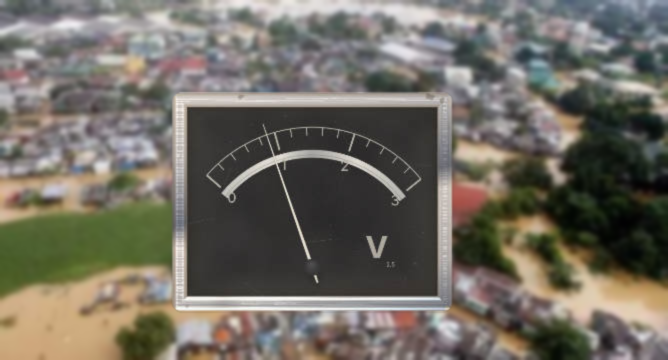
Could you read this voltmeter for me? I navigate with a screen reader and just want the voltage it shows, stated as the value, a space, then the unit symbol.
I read 0.9 V
